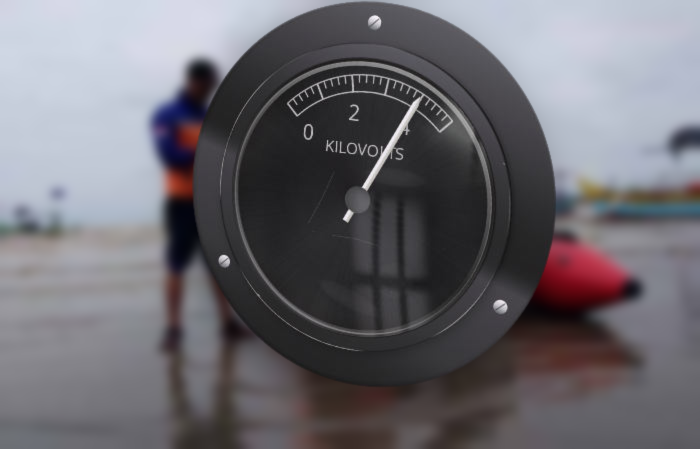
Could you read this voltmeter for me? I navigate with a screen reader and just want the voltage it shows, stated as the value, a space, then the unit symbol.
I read 4 kV
